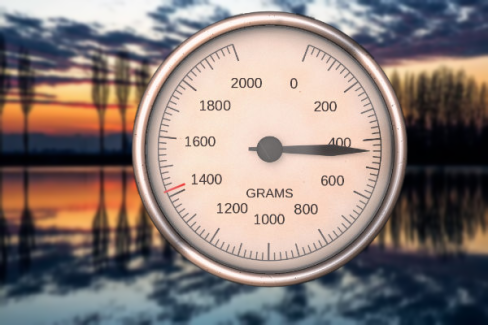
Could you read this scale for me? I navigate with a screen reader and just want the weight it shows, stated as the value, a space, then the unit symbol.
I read 440 g
